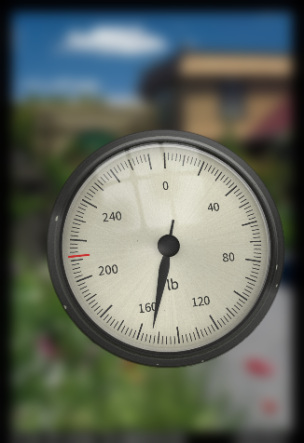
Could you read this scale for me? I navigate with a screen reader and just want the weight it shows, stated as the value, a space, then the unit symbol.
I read 154 lb
